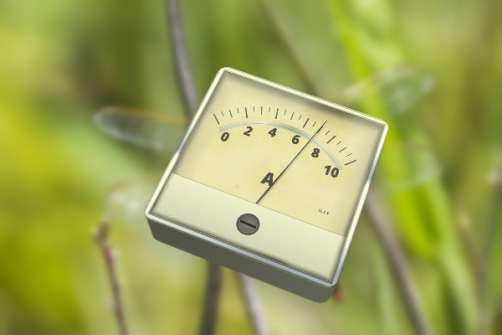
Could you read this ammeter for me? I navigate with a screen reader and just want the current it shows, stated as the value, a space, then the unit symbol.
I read 7 A
